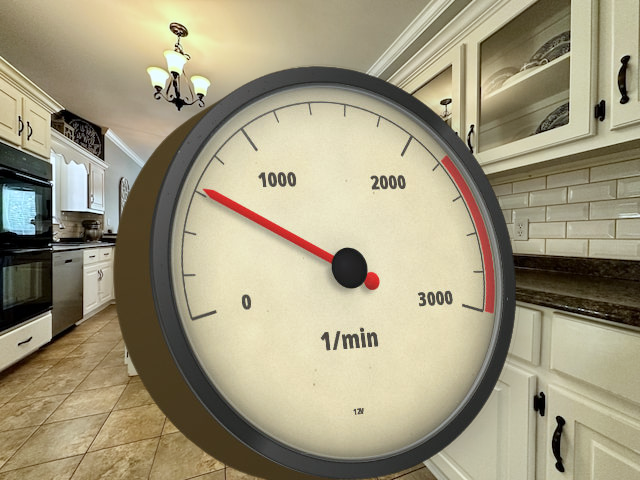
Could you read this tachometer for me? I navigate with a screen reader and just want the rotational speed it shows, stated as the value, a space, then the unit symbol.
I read 600 rpm
